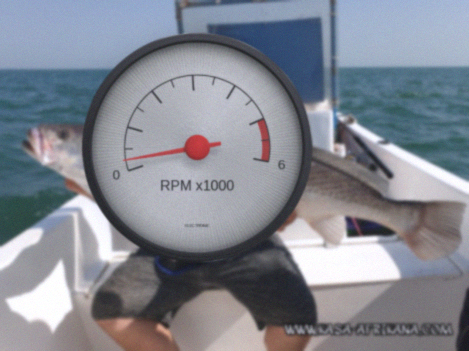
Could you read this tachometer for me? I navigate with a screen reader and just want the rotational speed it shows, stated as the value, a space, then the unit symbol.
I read 250 rpm
